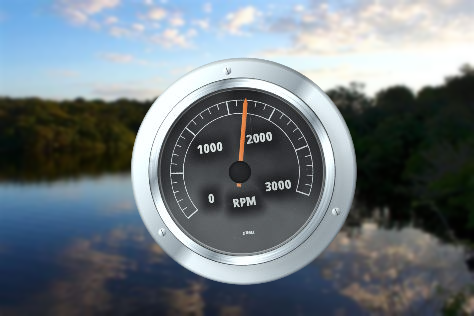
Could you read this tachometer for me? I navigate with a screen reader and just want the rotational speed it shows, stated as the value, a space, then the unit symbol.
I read 1700 rpm
